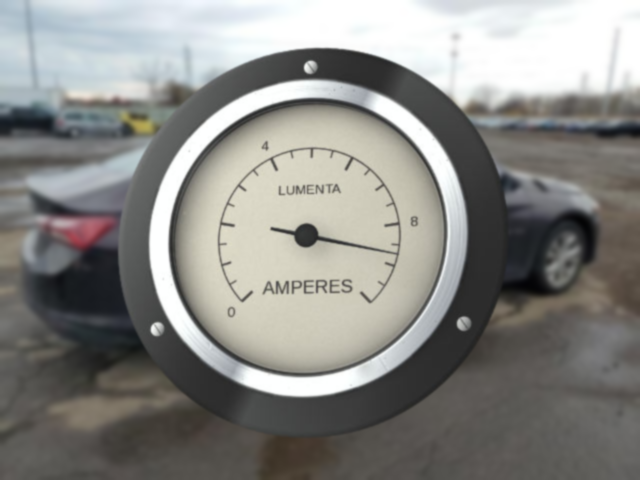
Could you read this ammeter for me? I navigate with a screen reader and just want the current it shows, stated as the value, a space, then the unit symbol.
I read 8.75 A
